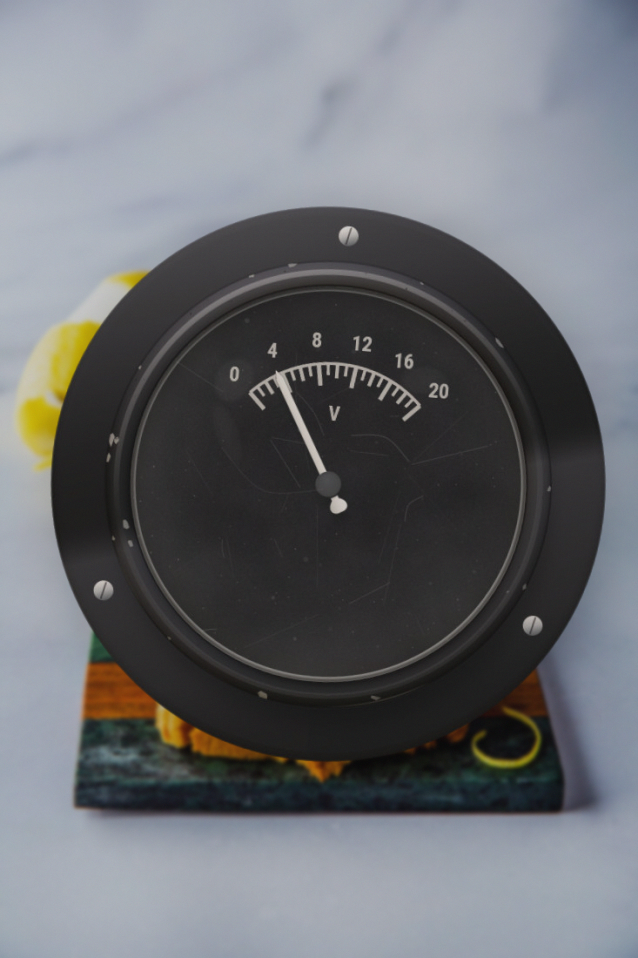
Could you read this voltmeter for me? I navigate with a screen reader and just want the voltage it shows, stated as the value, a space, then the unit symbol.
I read 3.5 V
